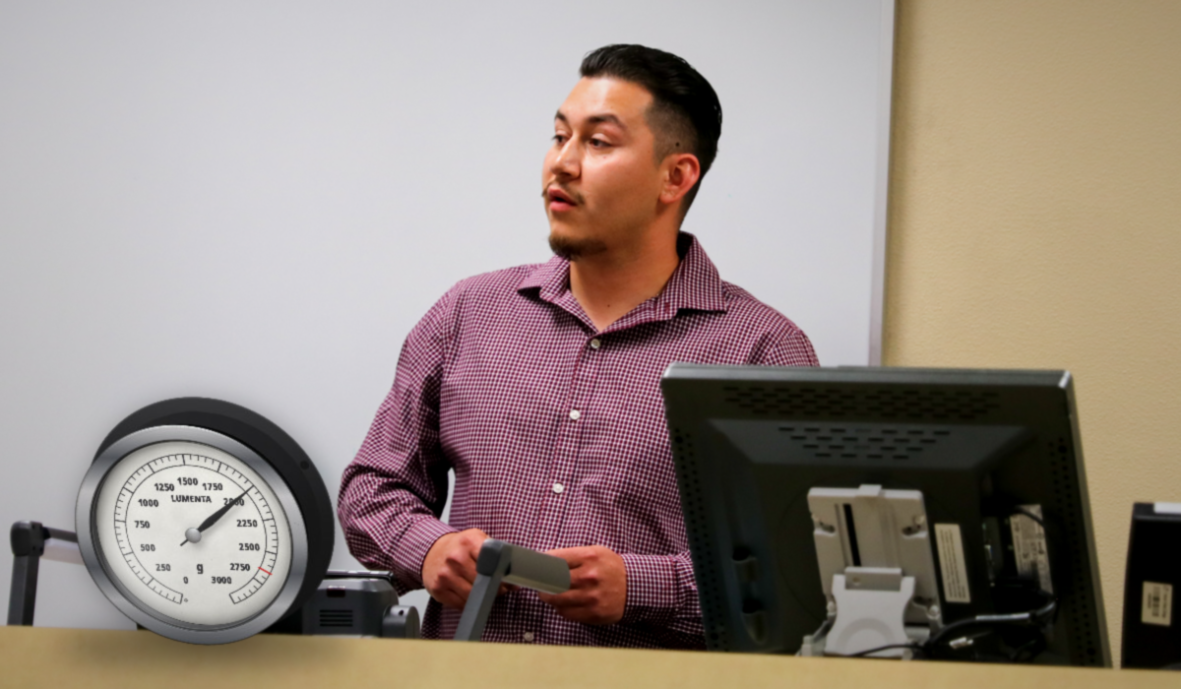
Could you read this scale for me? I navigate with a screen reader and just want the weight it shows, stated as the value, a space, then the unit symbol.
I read 2000 g
